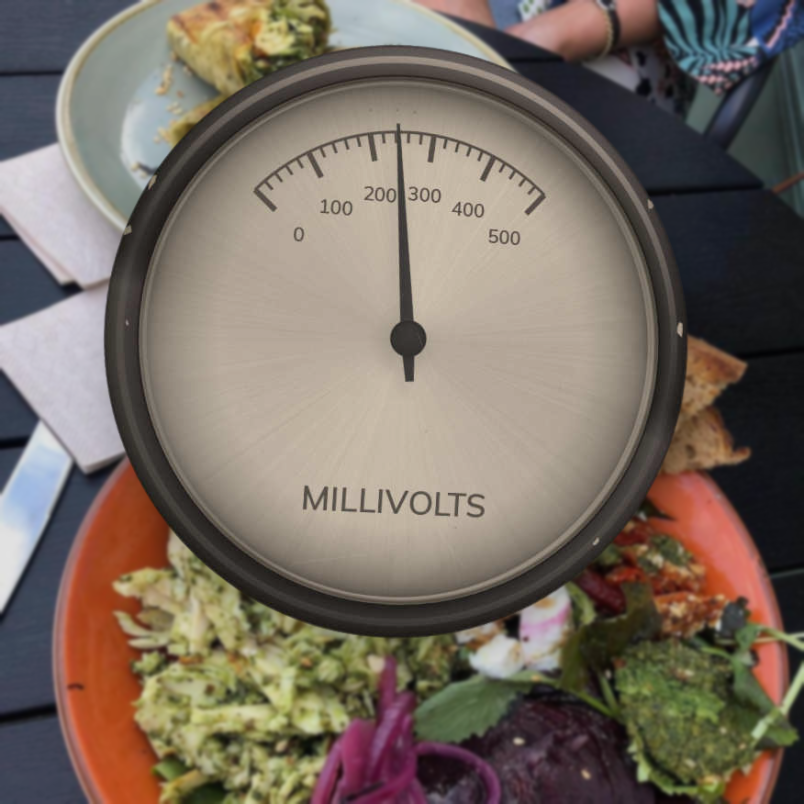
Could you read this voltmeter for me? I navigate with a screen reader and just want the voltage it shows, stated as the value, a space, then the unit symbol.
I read 240 mV
